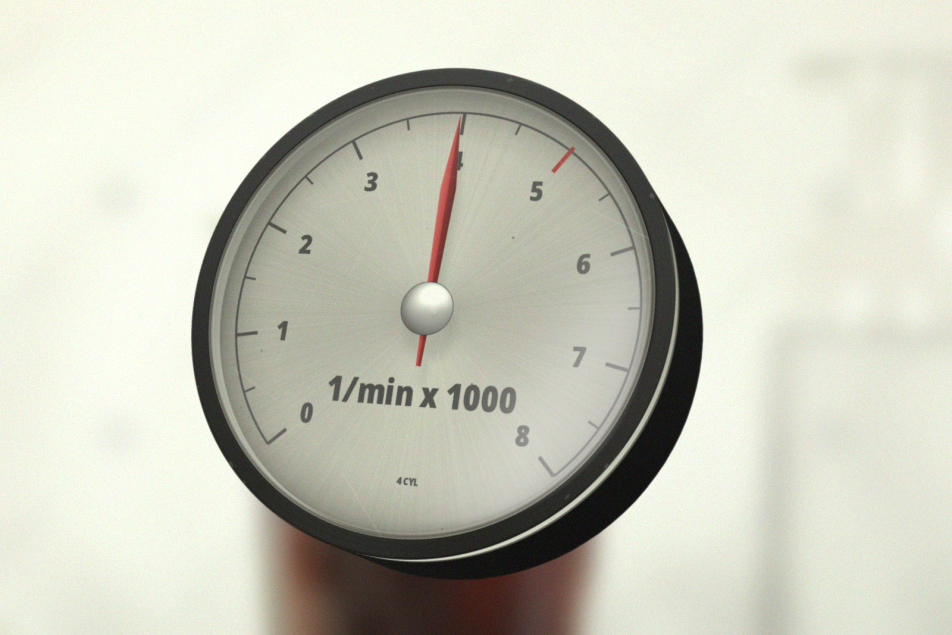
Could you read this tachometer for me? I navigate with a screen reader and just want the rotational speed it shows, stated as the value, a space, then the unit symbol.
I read 4000 rpm
